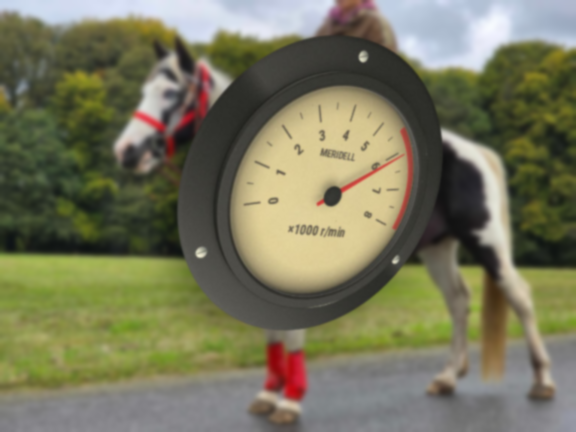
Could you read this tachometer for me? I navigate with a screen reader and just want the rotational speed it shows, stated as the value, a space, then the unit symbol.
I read 6000 rpm
